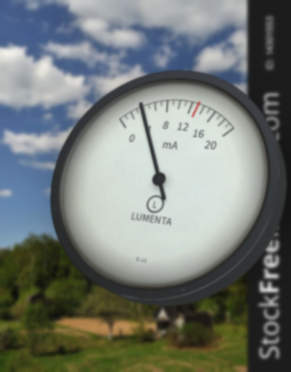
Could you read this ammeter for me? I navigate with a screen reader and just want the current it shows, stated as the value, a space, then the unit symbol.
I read 4 mA
